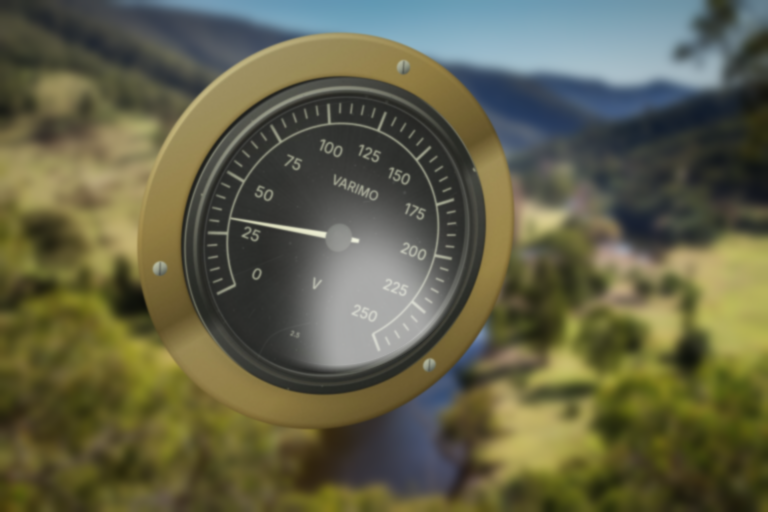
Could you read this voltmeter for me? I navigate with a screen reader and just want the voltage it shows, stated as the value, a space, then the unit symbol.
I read 32.5 V
